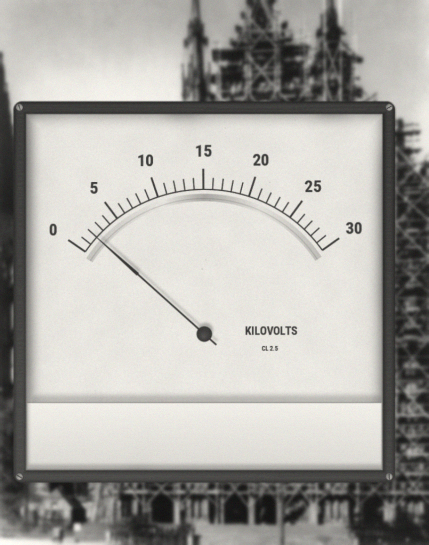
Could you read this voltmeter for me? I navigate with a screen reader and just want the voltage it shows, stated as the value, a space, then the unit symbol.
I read 2 kV
